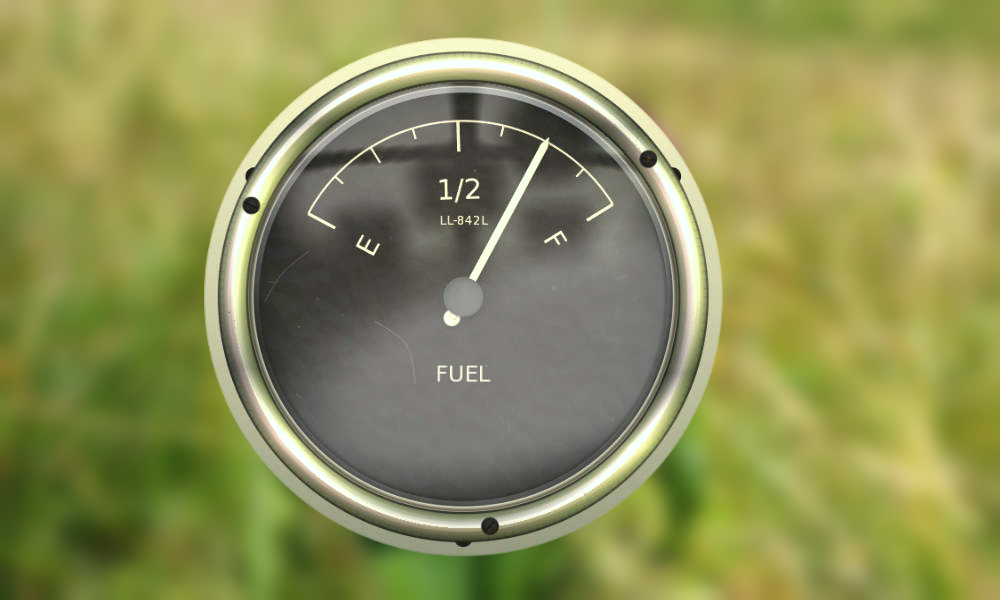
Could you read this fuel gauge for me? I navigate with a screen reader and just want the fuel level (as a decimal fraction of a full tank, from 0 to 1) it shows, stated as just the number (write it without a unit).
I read 0.75
